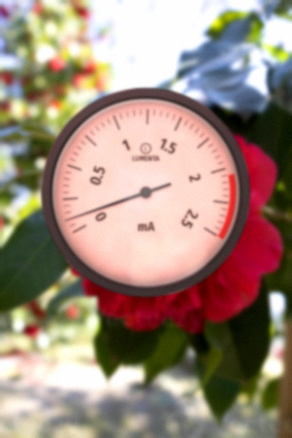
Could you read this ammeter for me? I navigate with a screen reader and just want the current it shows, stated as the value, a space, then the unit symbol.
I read 0.1 mA
